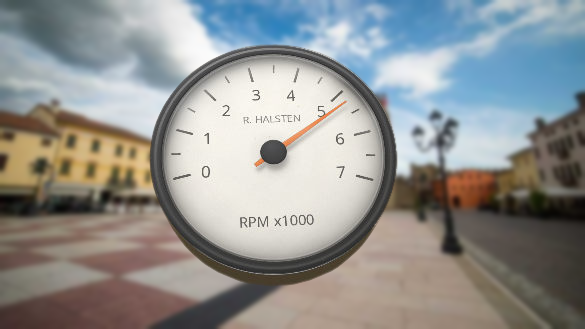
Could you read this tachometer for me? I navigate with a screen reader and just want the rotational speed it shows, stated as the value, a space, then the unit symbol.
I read 5250 rpm
